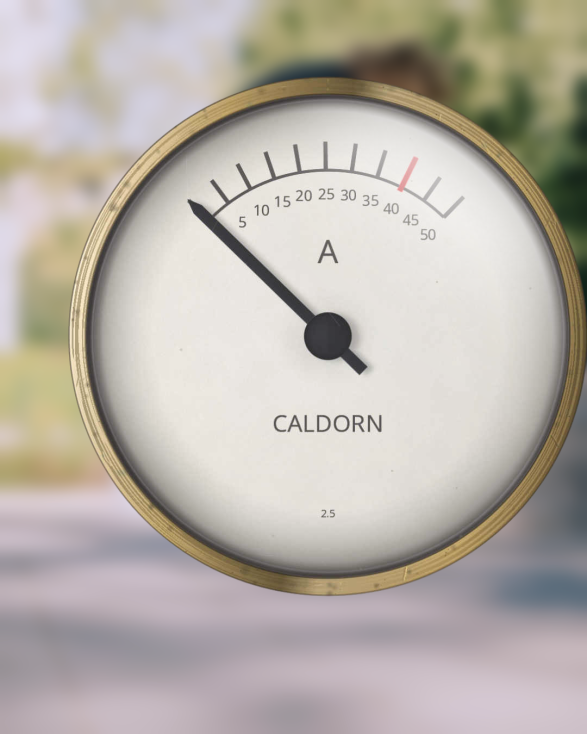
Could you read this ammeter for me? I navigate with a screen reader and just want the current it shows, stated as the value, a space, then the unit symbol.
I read 0 A
